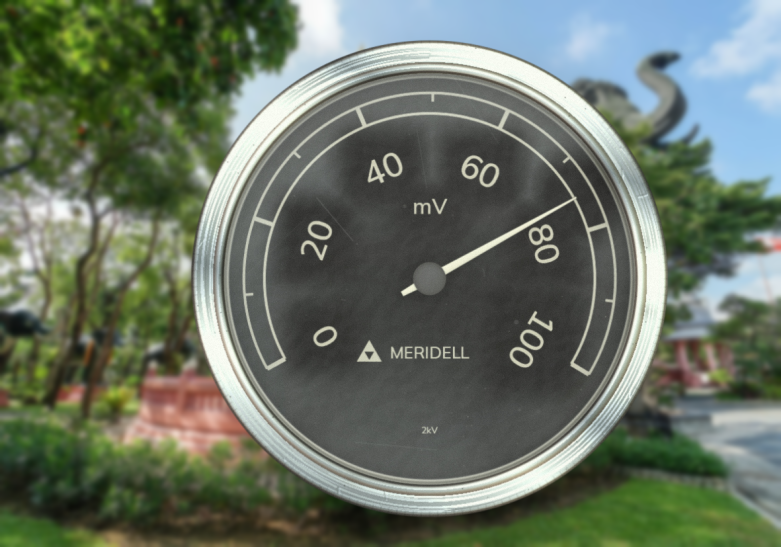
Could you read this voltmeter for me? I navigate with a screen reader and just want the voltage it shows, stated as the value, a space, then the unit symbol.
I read 75 mV
